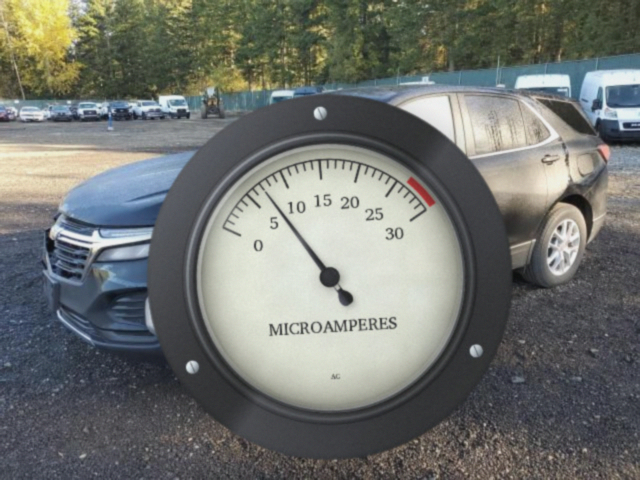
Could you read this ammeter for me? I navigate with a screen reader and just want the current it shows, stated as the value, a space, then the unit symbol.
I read 7 µA
